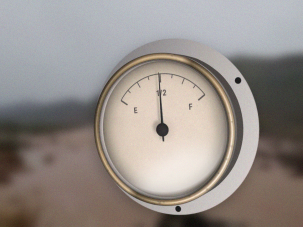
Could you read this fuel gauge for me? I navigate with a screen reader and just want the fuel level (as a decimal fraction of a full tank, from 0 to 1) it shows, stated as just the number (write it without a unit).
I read 0.5
